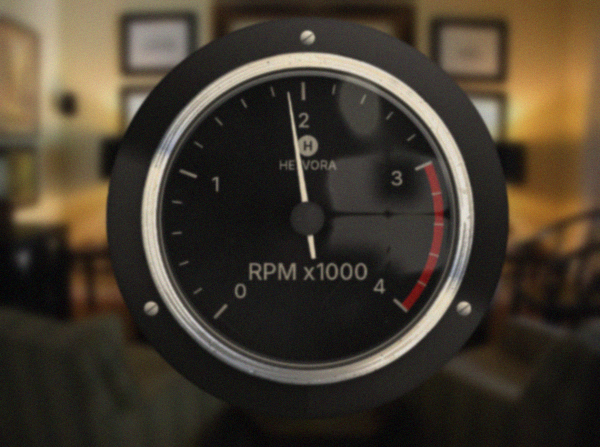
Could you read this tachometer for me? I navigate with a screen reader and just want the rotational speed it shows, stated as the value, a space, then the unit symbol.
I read 1900 rpm
